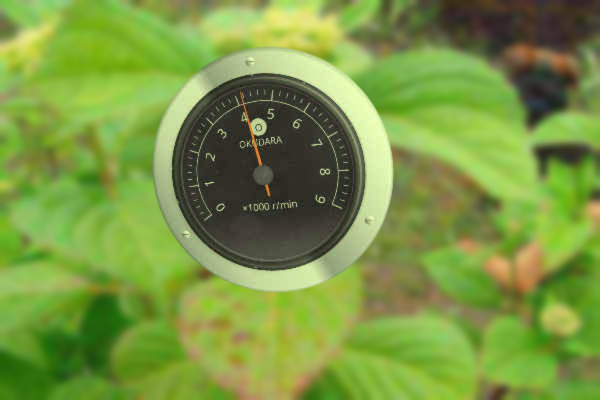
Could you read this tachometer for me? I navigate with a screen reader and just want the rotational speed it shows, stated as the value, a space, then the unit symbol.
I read 4200 rpm
